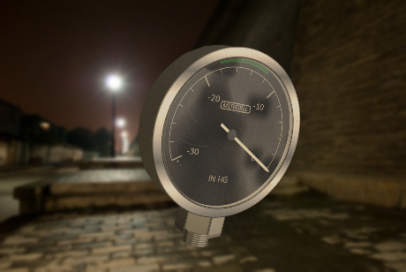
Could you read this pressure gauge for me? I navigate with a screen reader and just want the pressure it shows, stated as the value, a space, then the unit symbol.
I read 0 inHg
